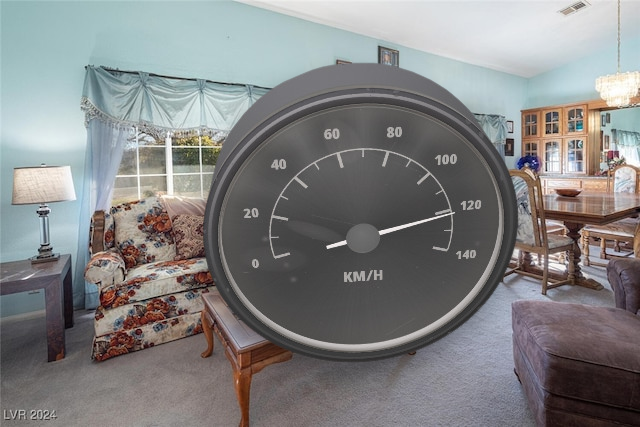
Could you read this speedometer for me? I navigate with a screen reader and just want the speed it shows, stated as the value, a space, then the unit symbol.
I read 120 km/h
